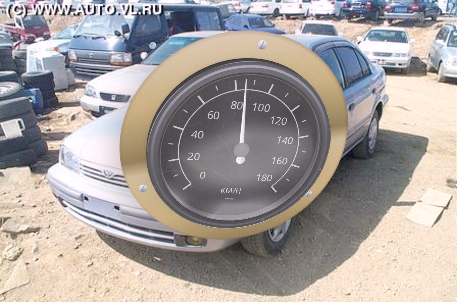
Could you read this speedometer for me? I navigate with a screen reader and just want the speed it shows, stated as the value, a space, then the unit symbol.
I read 85 km/h
